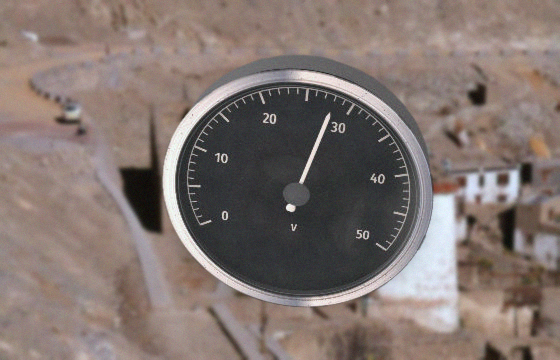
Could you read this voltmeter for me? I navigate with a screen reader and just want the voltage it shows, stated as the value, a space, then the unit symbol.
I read 28 V
